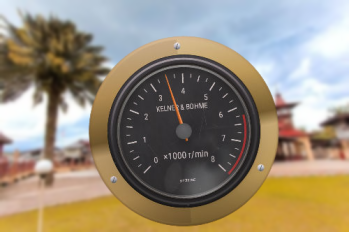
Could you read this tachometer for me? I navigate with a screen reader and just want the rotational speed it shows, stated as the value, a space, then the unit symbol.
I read 3500 rpm
